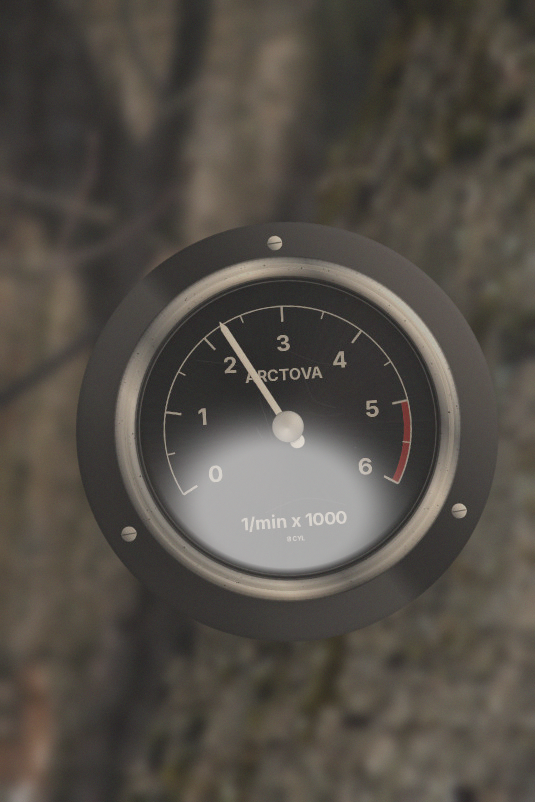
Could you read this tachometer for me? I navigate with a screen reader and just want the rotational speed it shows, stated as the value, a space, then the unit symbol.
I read 2250 rpm
